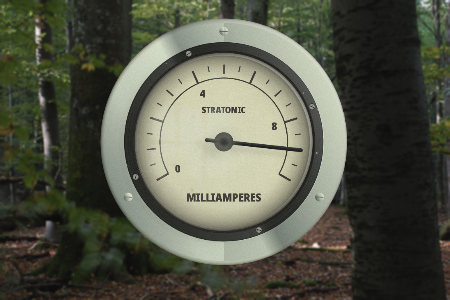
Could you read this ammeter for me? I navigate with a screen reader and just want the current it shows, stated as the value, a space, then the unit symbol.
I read 9 mA
